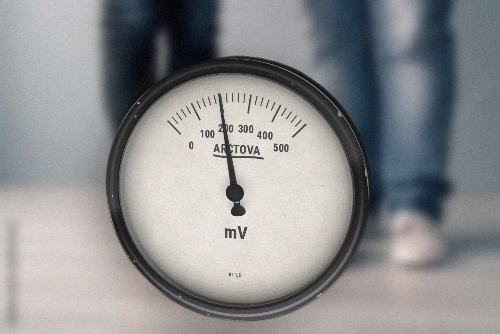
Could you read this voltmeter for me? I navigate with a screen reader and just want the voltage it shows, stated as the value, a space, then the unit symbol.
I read 200 mV
